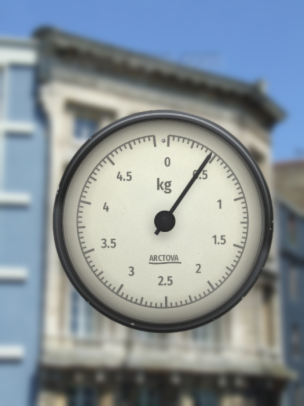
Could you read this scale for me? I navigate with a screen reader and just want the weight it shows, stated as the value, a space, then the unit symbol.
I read 0.45 kg
